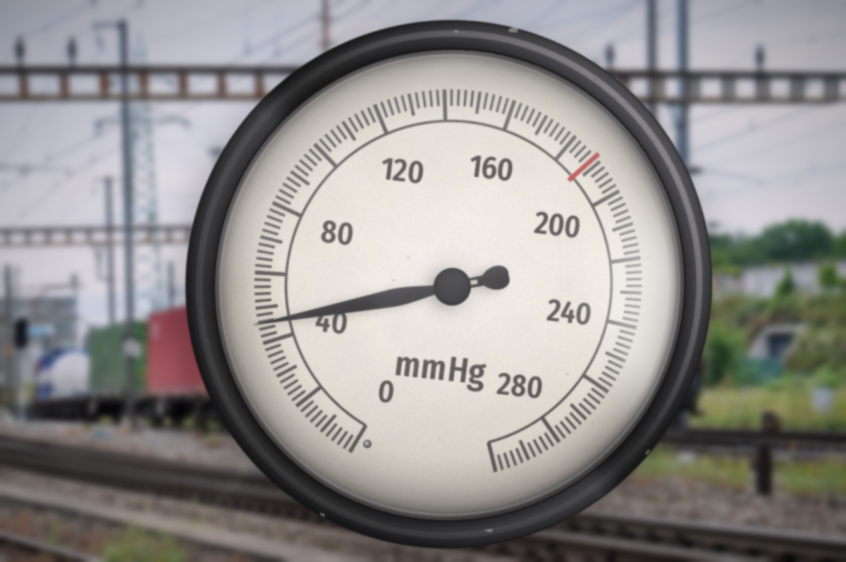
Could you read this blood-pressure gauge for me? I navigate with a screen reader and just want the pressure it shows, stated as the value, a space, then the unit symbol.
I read 46 mmHg
